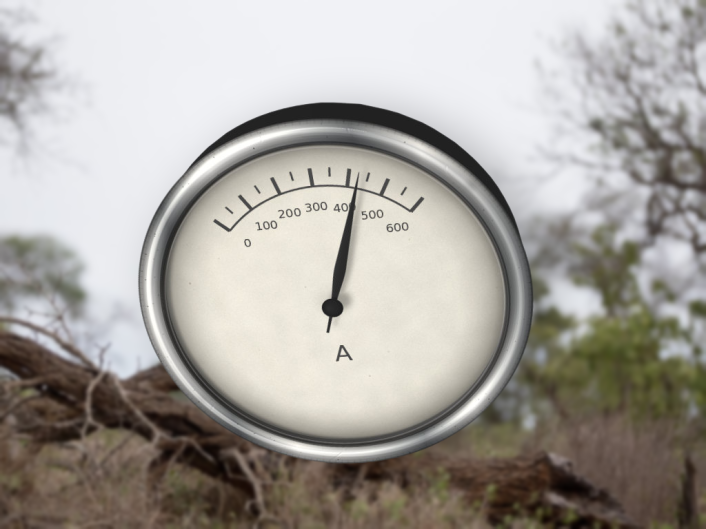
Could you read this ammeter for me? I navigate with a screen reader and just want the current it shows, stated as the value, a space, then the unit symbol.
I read 425 A
